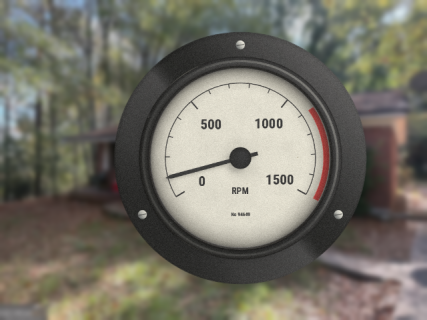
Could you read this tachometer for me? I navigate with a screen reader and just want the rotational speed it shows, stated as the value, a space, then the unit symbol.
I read 100 rpm
